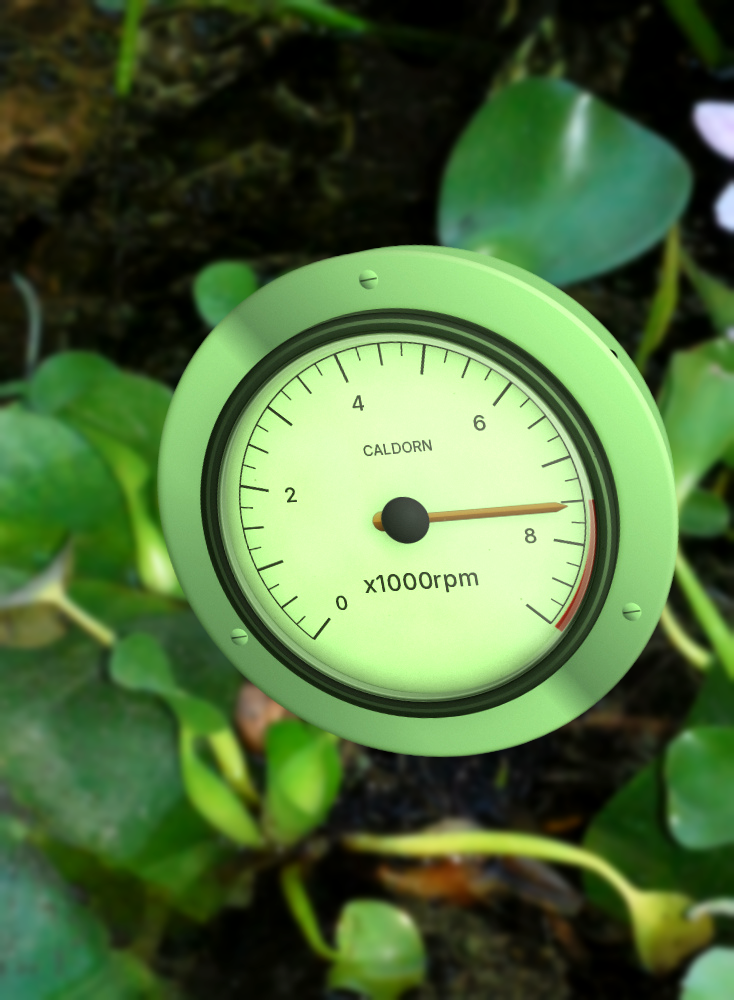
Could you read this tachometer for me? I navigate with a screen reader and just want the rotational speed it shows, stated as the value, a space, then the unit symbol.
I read 7500 rpm
